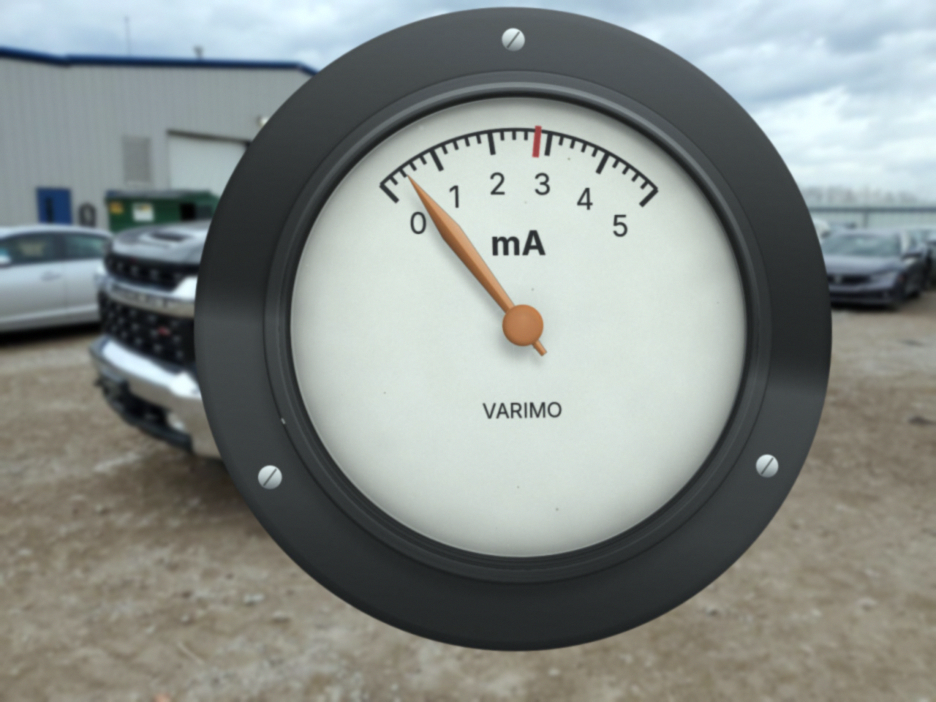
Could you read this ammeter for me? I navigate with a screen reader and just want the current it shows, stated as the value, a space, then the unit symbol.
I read 0.4 mA
